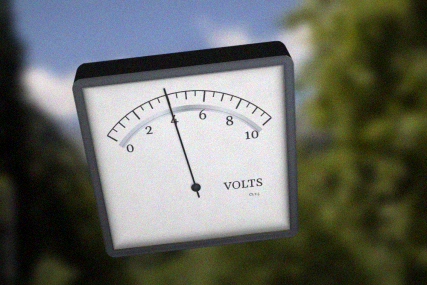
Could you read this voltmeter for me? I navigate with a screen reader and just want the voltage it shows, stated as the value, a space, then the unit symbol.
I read 4 V
